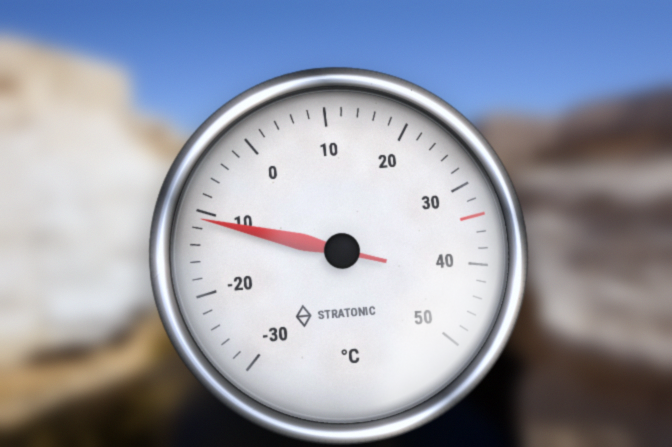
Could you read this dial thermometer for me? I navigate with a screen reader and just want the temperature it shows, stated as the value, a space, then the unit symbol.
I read -11 °C
